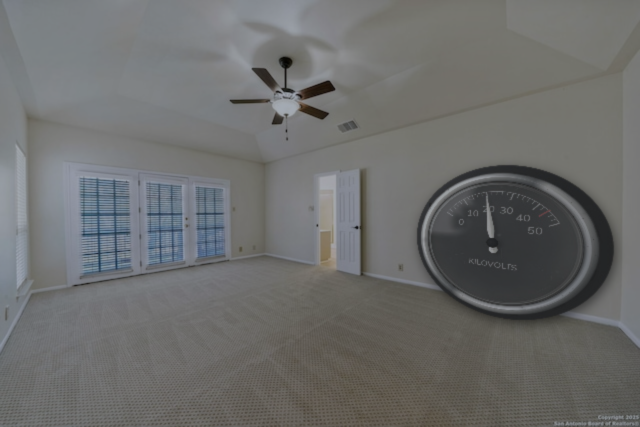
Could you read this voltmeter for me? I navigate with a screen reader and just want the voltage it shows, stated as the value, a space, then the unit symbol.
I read 20 kV
